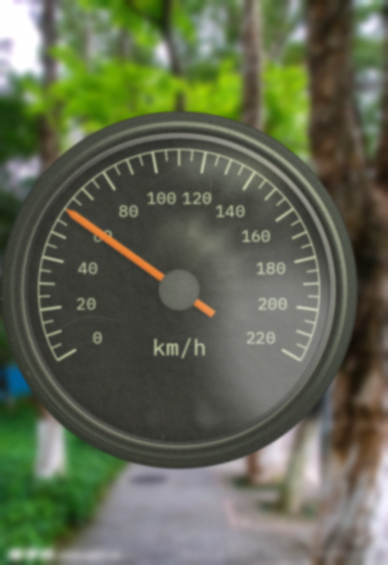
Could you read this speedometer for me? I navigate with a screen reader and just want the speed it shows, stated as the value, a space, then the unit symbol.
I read 60 km/h
